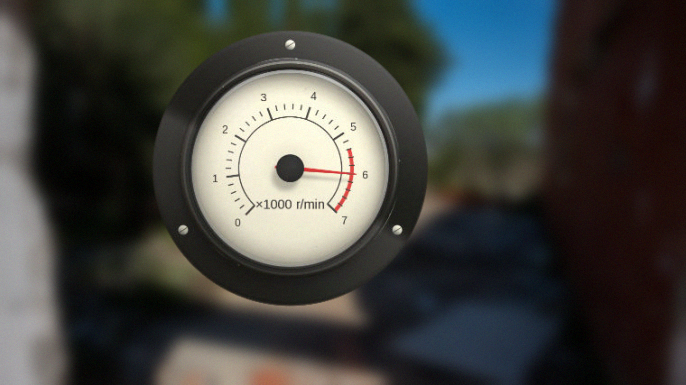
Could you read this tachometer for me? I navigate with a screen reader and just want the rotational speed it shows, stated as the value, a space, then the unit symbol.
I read 6000 rpm
